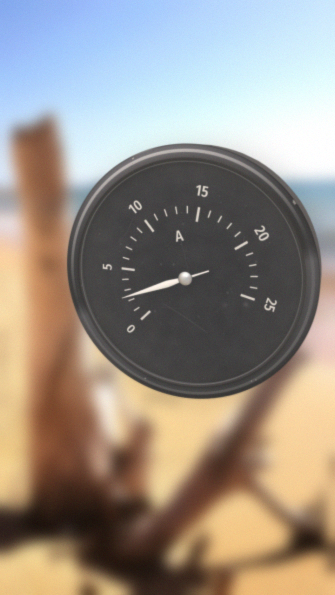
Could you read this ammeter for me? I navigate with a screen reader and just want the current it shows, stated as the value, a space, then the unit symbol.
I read 2.5 A
